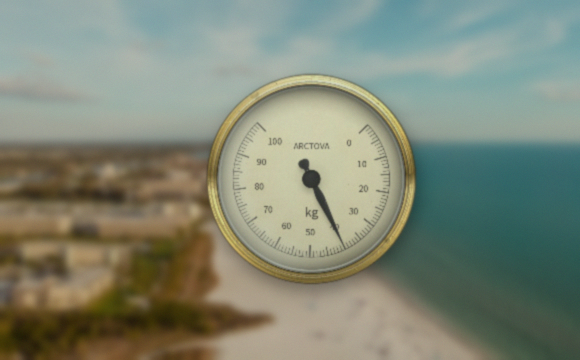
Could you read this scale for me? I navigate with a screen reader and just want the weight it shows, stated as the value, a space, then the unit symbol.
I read 40 kg
